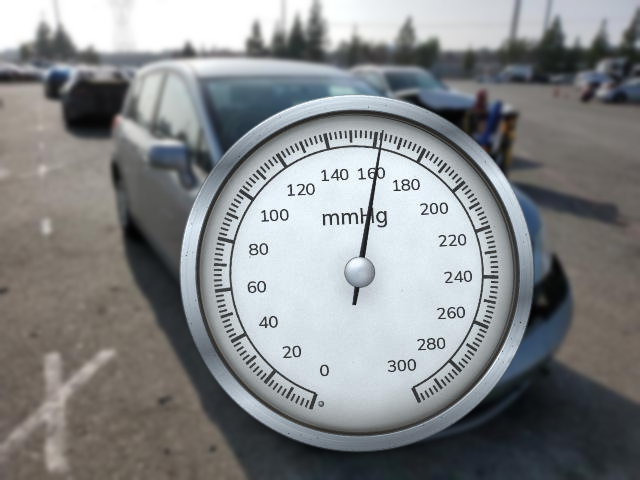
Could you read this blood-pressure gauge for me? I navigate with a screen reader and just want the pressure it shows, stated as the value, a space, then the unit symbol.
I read 162 mmHg
